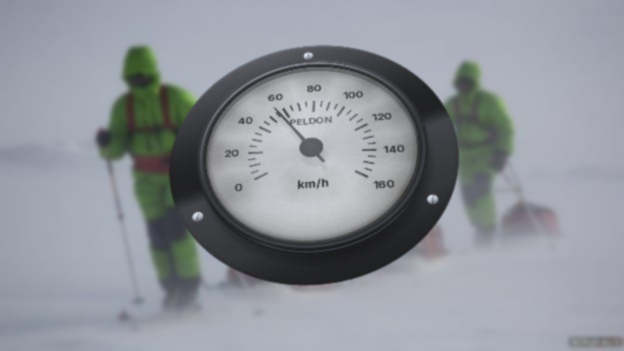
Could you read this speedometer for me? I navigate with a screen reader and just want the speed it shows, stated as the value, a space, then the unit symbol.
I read 55 km/h
